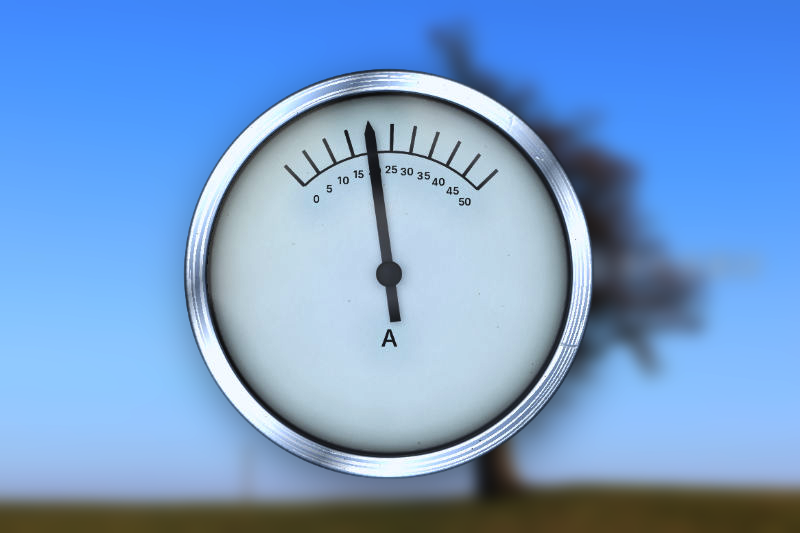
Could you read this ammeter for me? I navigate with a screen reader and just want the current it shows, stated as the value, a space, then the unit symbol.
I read 20 A
